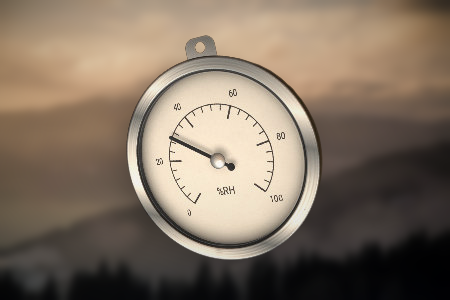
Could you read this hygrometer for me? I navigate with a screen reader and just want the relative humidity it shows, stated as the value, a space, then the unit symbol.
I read 30 %
